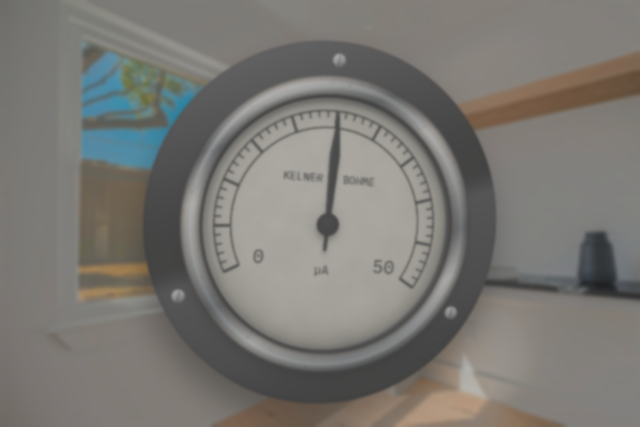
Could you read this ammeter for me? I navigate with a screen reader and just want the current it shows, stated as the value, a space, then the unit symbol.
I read 25 µA
